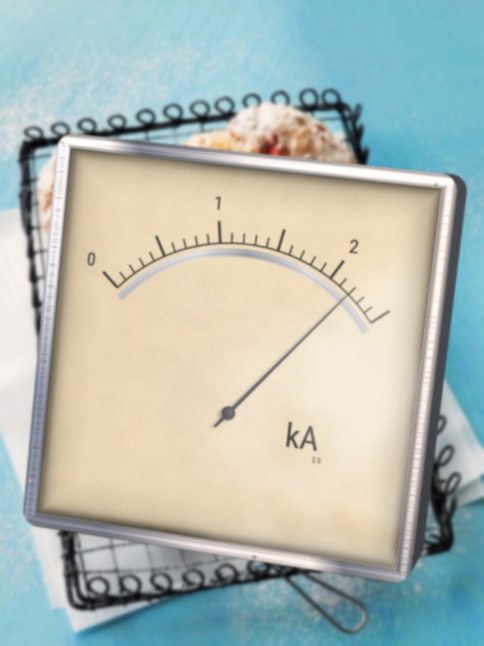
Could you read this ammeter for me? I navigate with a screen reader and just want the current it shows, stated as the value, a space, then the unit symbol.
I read 2.2 kA
